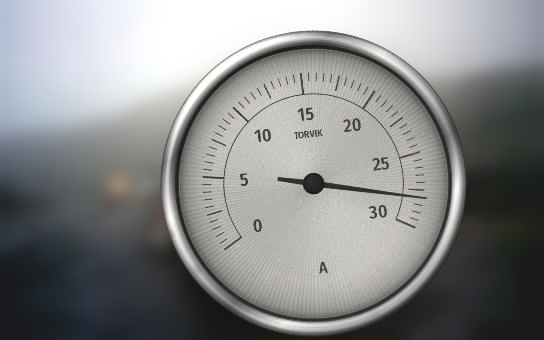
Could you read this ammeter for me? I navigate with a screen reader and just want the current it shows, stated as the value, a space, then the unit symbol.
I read 28 A
